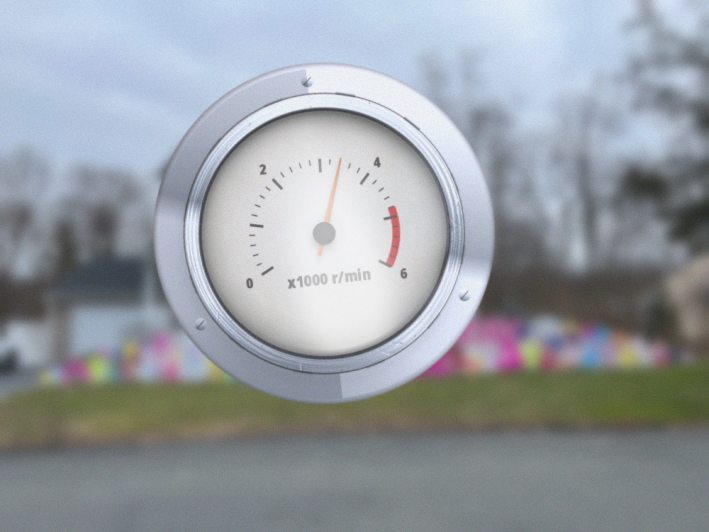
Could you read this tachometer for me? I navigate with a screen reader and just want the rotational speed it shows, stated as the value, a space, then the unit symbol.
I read 3400 rpm
